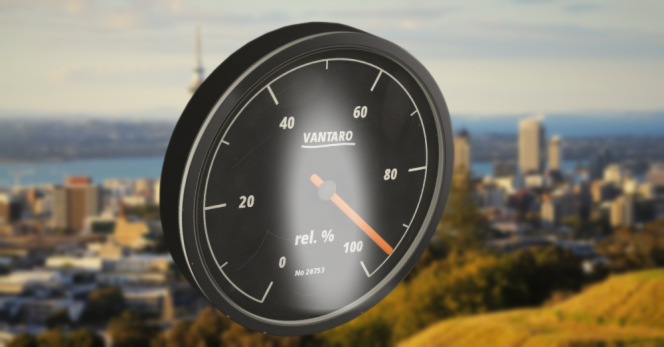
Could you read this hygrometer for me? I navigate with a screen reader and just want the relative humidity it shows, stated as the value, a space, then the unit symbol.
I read 95 %
